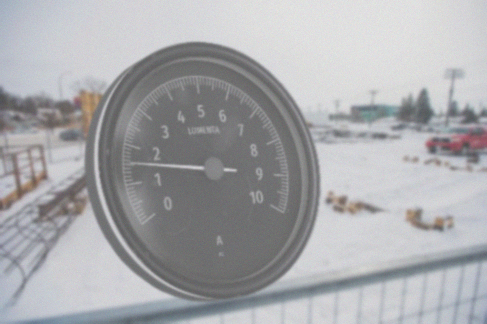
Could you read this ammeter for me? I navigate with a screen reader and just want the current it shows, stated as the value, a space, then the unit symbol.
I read 1.5 A
